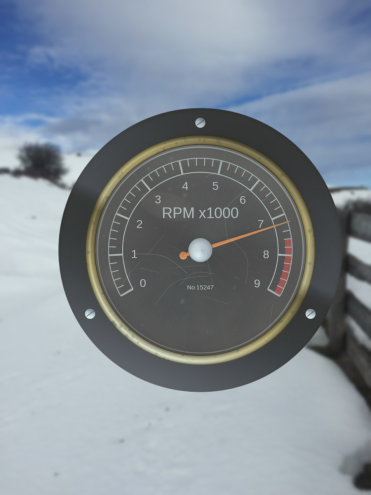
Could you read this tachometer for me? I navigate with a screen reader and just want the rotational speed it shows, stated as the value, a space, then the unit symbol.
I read 7200 rpm
